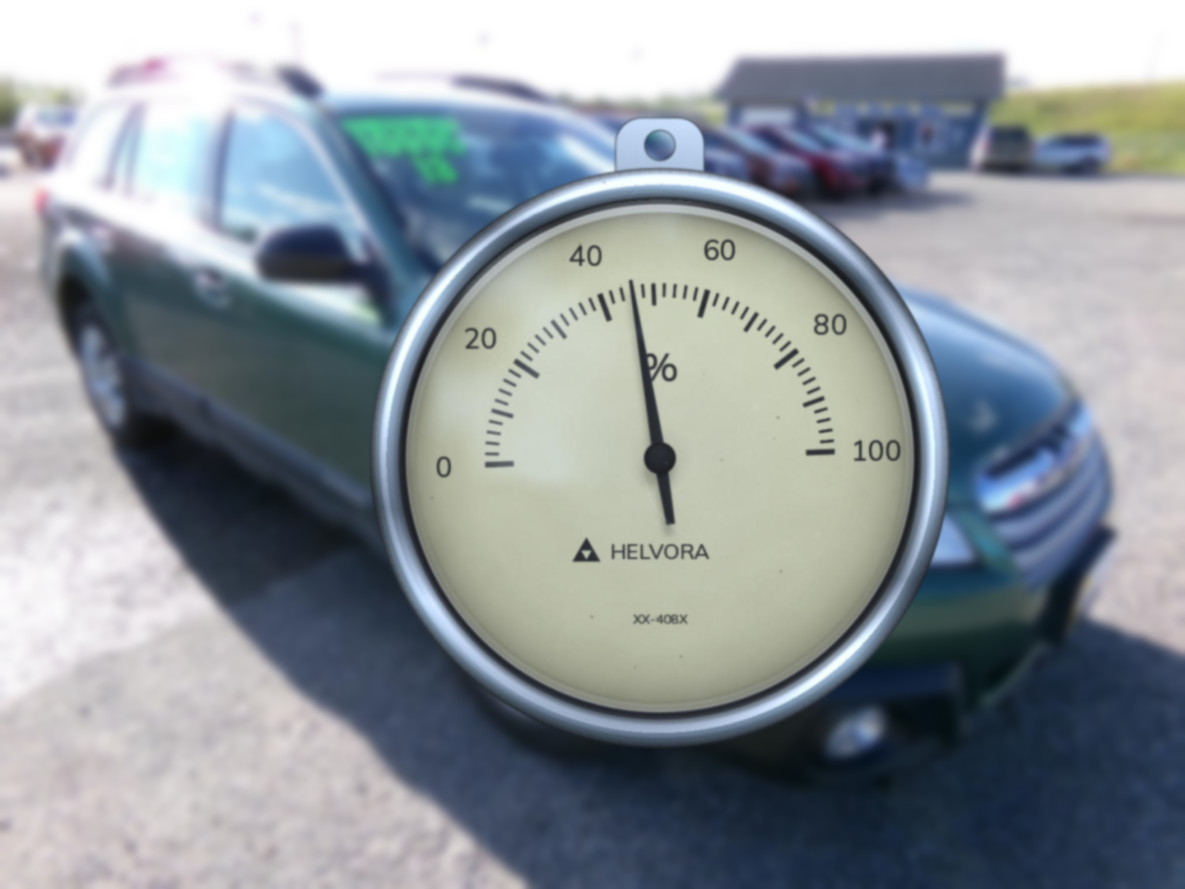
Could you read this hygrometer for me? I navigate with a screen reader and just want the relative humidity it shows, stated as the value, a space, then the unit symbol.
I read 46 %
